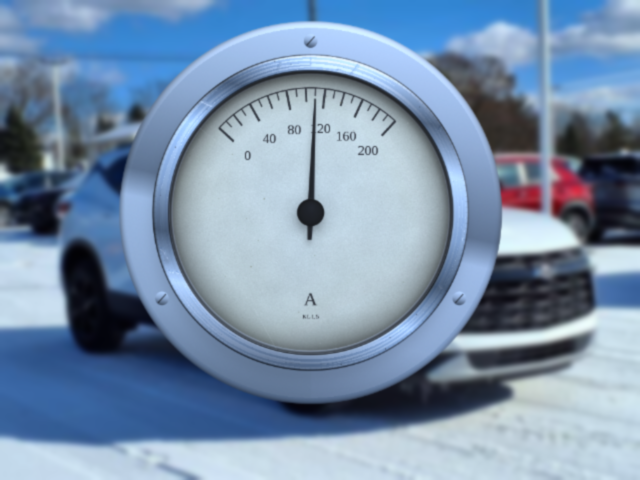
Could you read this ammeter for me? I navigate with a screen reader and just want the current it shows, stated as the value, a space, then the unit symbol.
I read 110 A
